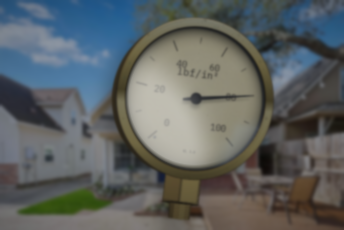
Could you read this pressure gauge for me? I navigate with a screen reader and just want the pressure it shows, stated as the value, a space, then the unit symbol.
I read 80 psi
